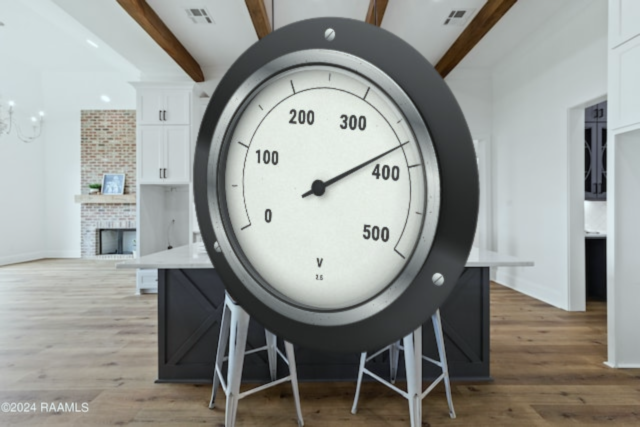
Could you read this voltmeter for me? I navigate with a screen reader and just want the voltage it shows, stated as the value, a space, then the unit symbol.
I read 375 V
